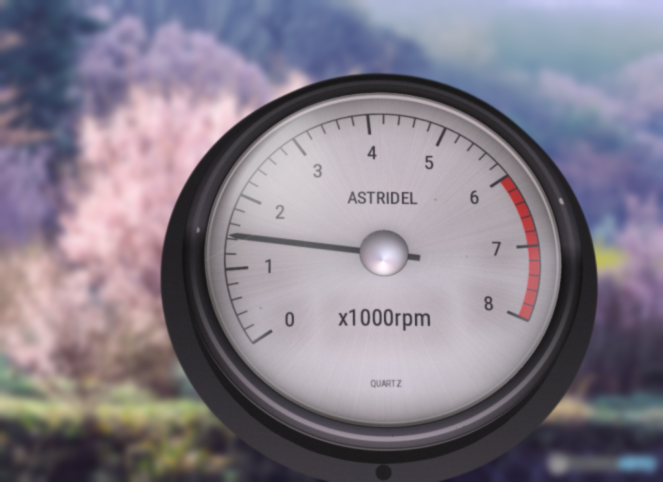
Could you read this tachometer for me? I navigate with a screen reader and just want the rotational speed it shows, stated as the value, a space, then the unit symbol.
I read 1400 rpm
